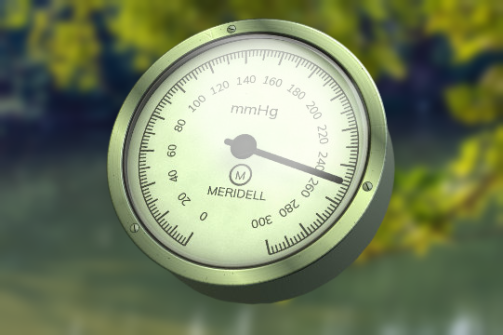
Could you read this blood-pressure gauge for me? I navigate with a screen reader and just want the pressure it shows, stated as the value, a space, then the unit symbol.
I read 250 mmHg
